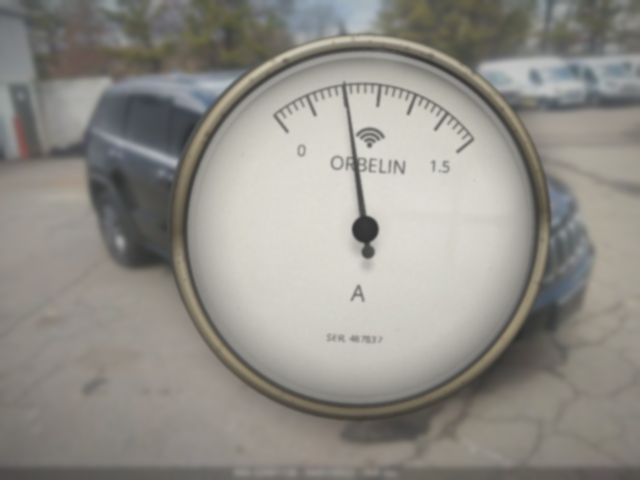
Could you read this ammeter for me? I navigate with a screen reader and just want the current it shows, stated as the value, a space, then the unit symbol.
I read 0.5 A
